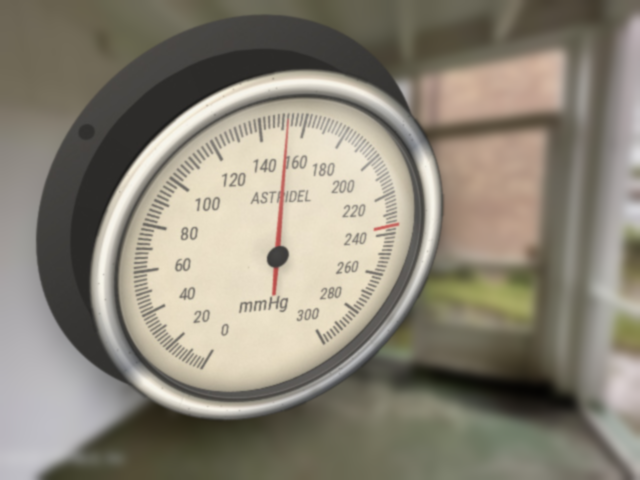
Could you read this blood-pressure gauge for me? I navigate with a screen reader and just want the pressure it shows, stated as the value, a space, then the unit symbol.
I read 150 mmHg
